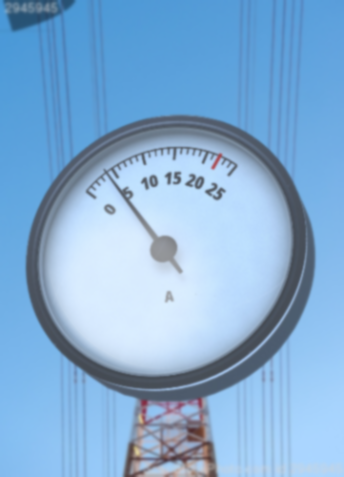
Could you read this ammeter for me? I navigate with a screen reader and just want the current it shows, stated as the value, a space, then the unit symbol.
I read 4 A
